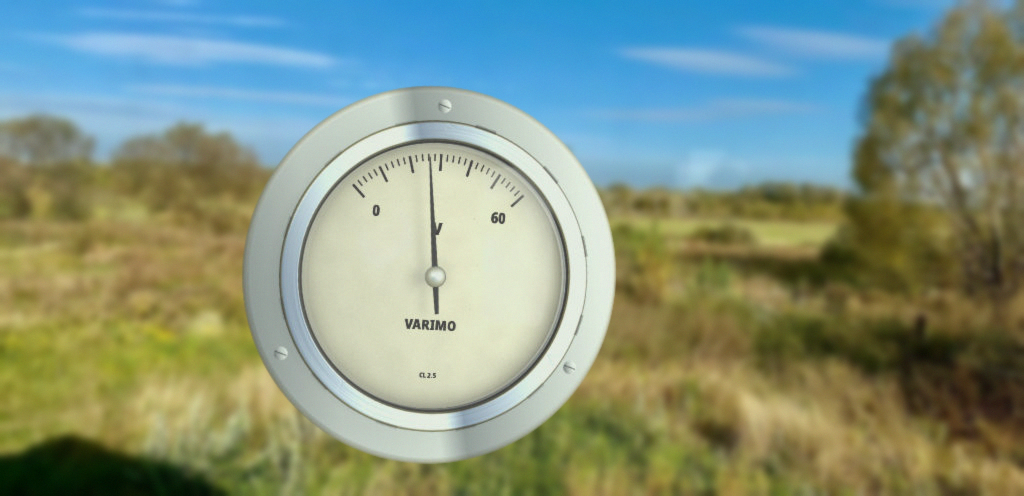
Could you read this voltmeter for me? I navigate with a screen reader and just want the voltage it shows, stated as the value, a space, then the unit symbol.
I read 26 V
